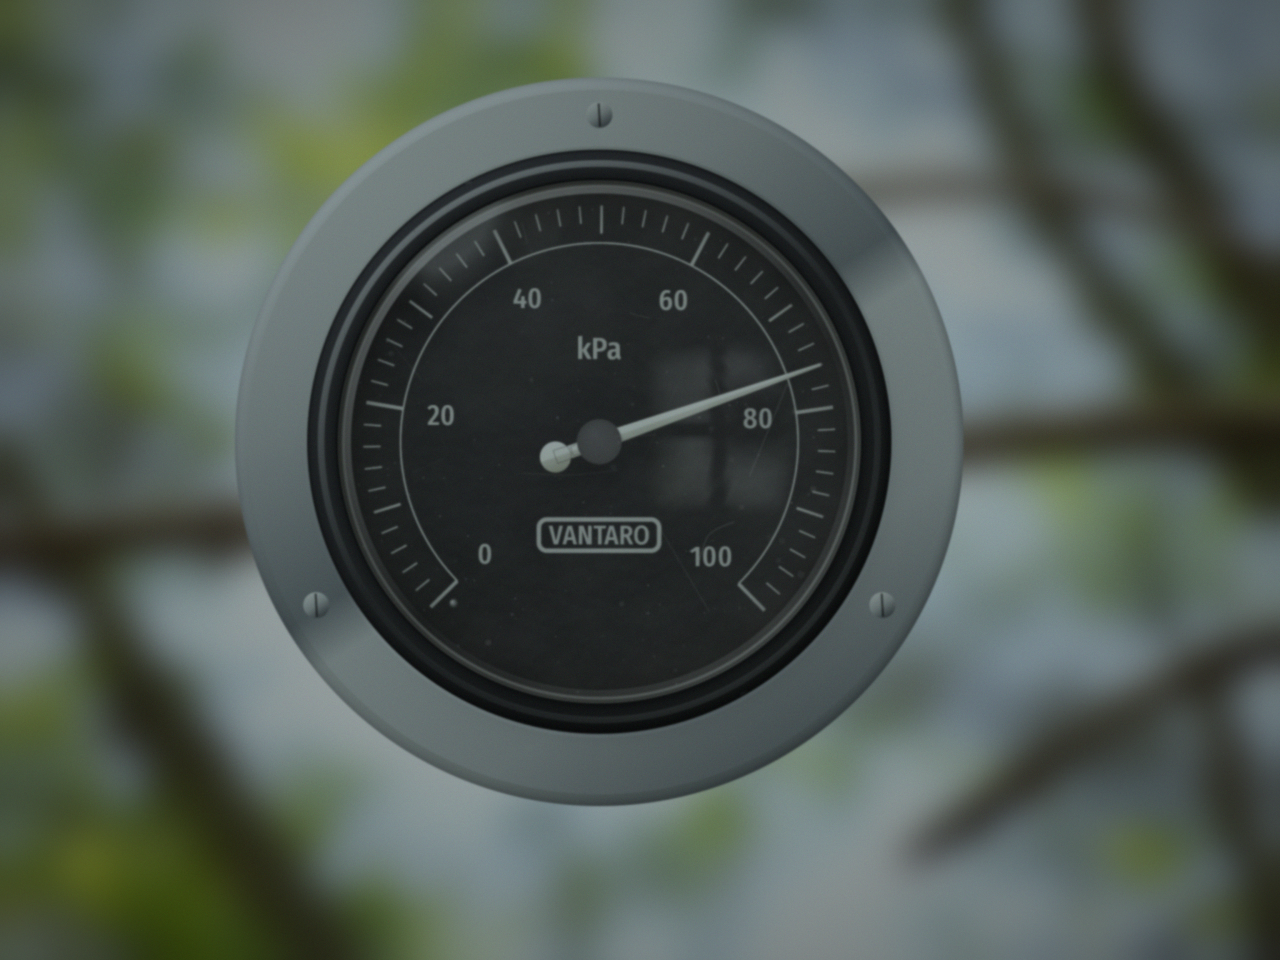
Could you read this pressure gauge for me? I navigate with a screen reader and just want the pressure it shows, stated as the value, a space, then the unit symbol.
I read 76 kPa
